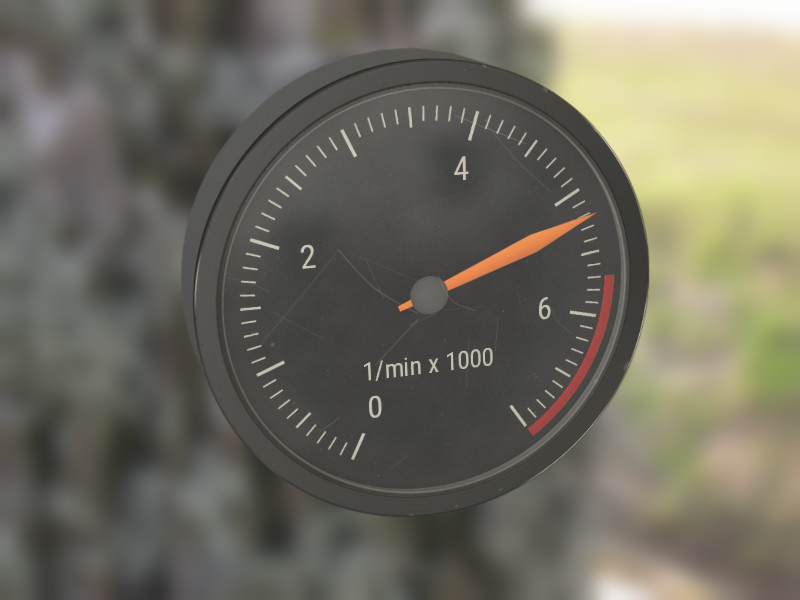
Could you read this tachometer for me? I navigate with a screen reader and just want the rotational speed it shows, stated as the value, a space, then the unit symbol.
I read 5200 rpm
